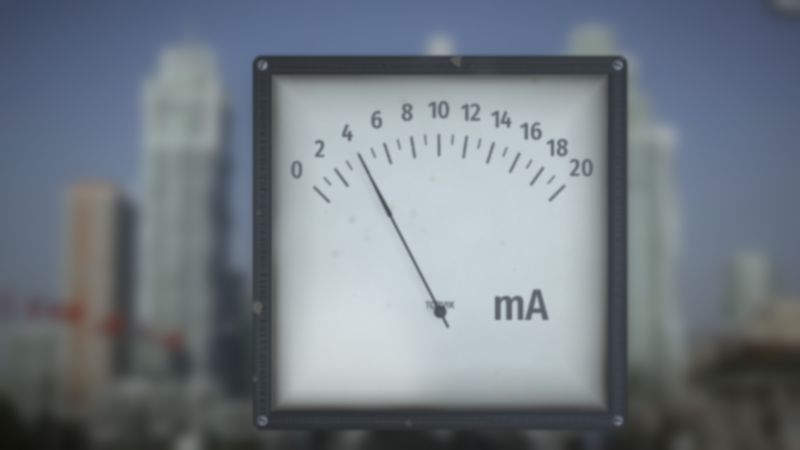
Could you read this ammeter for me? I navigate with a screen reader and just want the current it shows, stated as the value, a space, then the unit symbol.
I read 4 mA
